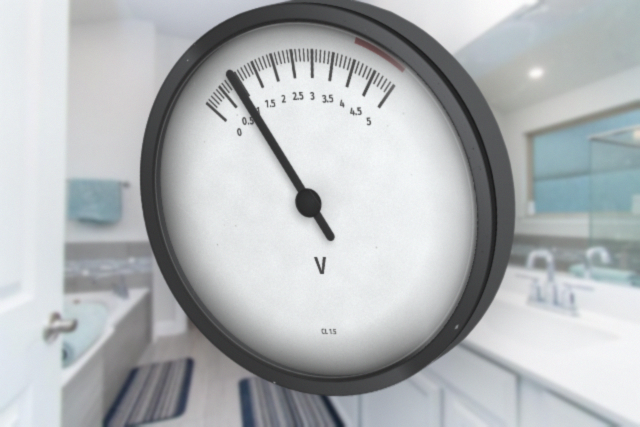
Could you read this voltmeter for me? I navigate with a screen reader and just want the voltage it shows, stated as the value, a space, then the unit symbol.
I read 1 V
